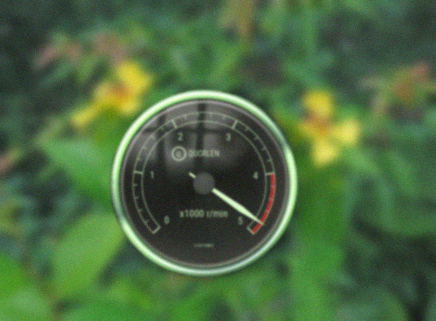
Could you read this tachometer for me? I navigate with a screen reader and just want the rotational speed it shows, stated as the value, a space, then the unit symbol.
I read 4800 rpm
